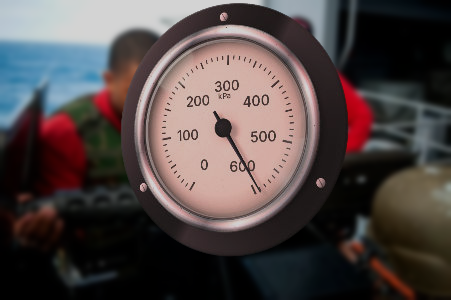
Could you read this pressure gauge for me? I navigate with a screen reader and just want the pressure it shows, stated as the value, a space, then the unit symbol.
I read 590 kPa
